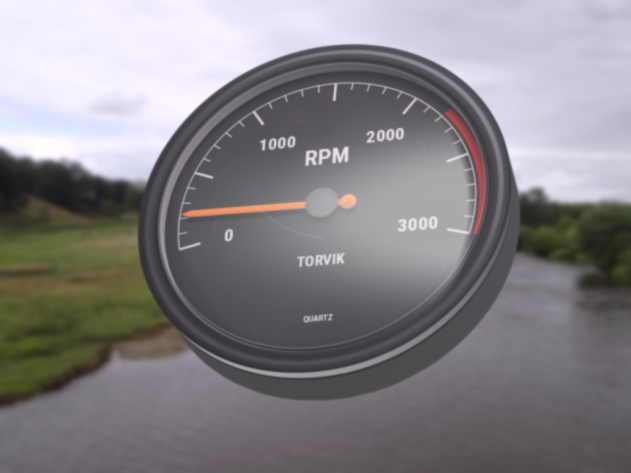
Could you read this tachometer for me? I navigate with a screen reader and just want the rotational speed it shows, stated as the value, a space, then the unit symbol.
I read 200 rpm
